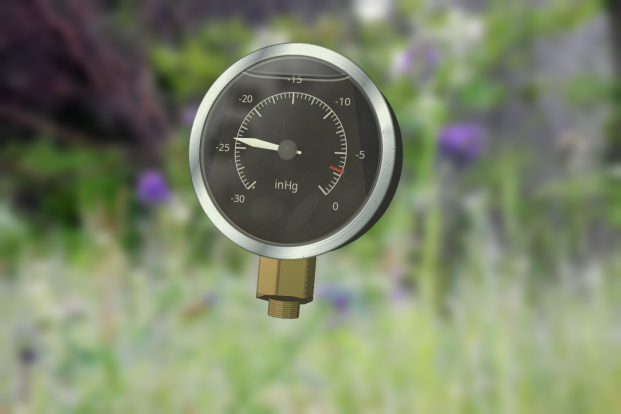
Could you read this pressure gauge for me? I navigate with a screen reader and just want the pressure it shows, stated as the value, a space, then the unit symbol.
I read -24 inHg
